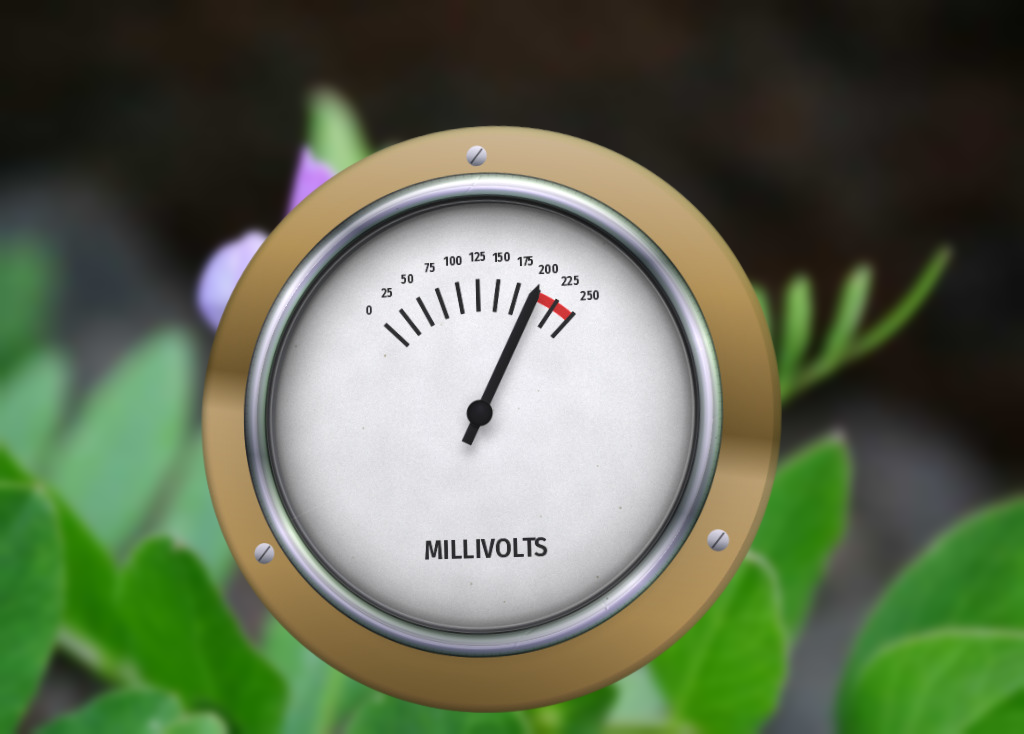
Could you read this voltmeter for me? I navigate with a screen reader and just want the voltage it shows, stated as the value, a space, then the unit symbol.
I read 200 mV
